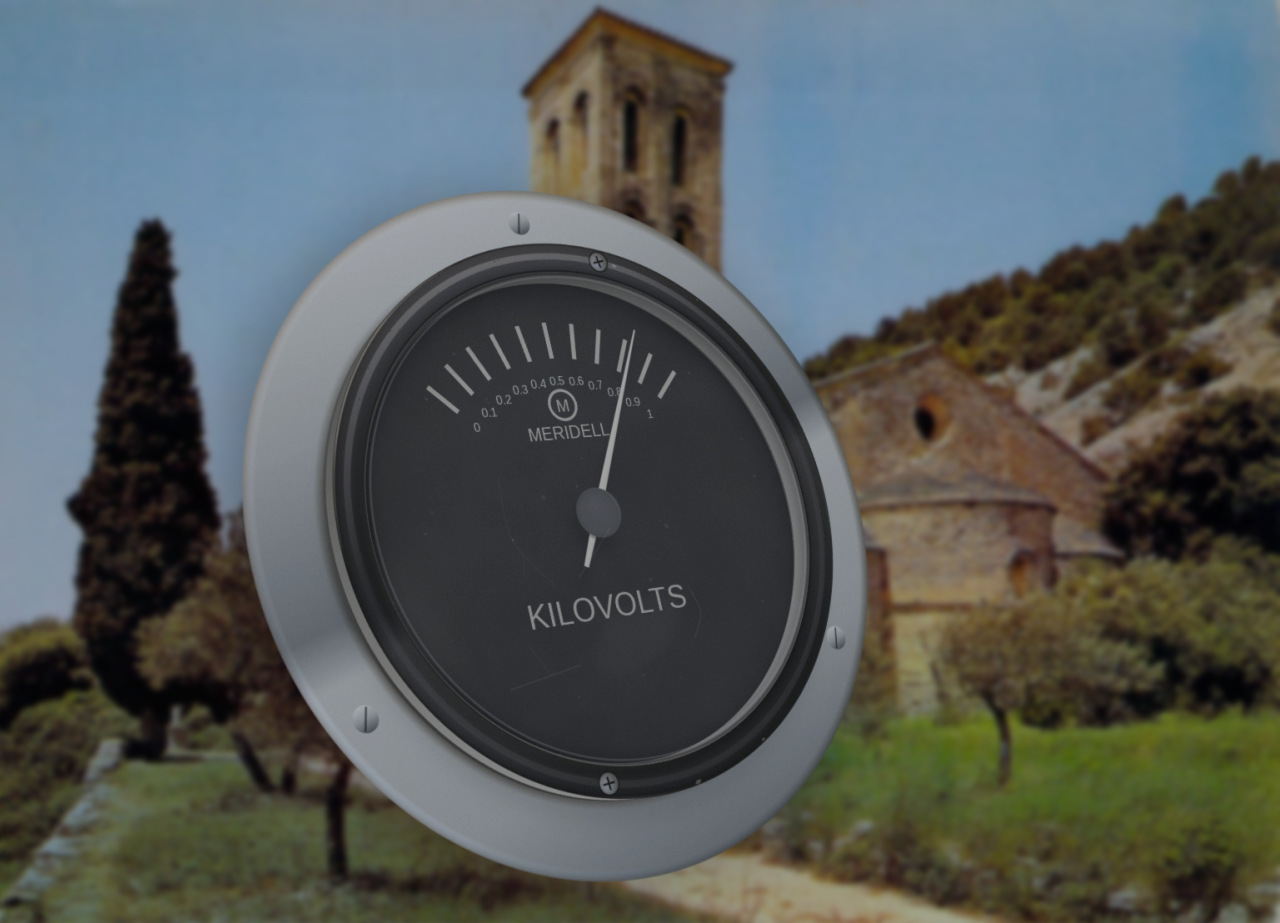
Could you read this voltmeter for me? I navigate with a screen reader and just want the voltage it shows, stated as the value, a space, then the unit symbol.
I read 0.8 kV
